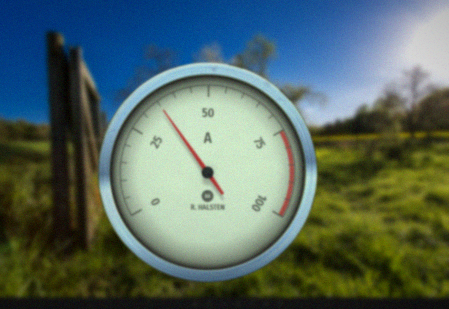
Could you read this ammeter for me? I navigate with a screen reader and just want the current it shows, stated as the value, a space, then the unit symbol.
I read 35 A
